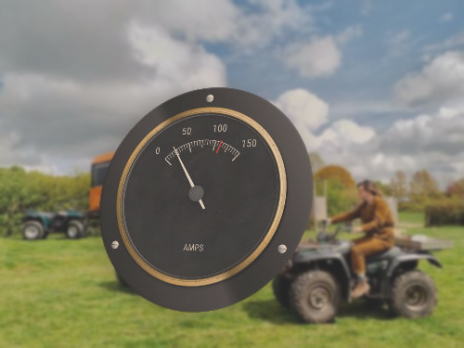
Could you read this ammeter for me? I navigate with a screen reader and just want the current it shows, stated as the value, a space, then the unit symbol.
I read 25 A
